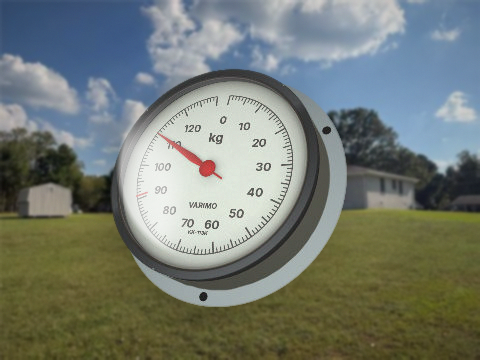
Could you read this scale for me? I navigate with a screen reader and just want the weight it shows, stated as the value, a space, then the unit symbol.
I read 110 kg
